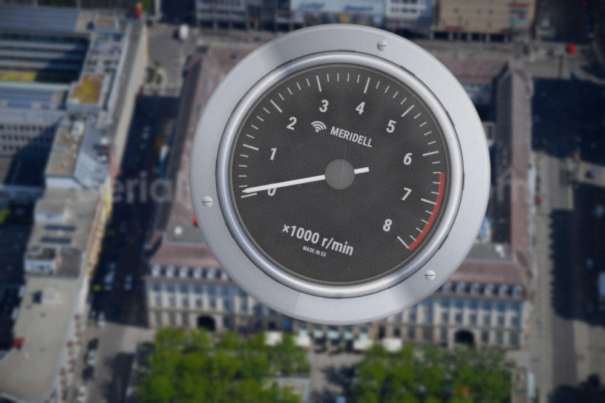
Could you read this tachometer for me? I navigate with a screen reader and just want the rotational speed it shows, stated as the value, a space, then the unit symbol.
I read 100 rpm
